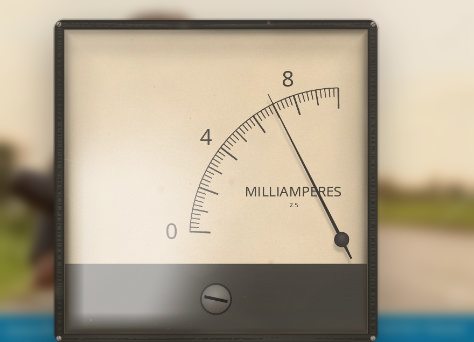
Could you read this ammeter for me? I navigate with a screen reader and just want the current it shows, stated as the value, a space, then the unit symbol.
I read 7 mA
